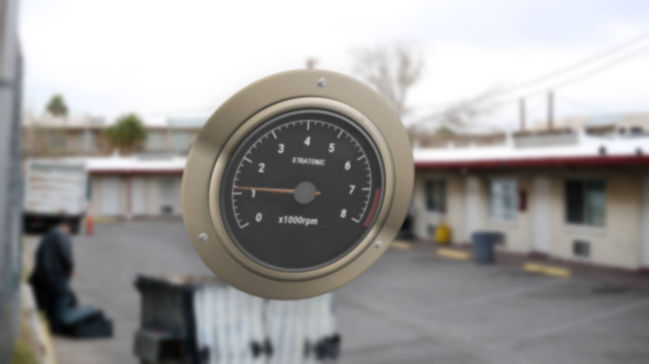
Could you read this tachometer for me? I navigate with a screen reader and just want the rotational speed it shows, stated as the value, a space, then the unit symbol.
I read 1200 rpm
